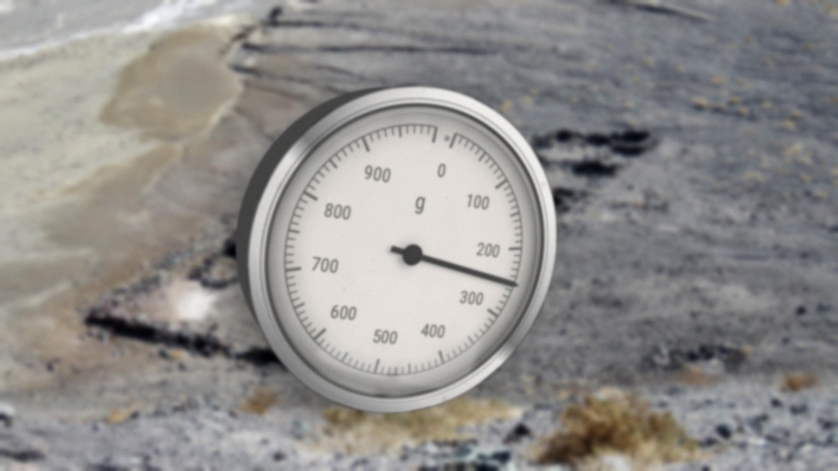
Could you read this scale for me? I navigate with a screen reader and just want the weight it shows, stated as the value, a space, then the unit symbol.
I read 250 g
